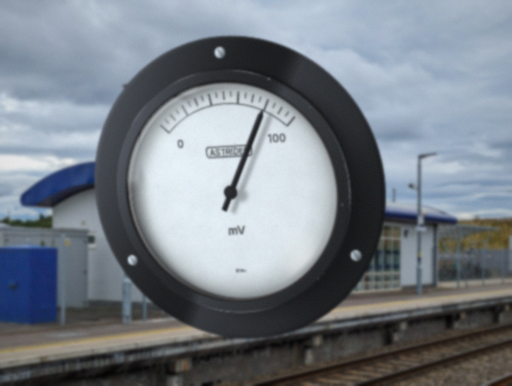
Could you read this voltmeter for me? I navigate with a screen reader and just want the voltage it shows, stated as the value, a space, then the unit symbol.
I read 80 mV
